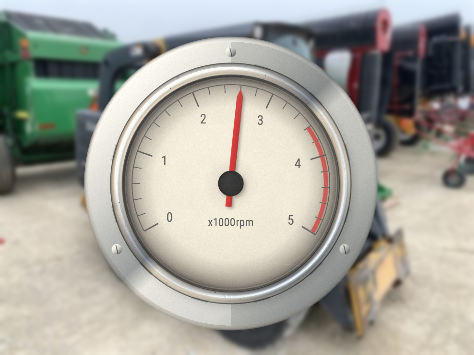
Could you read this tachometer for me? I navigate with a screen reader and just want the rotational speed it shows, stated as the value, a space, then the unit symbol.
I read 2600 rpm
